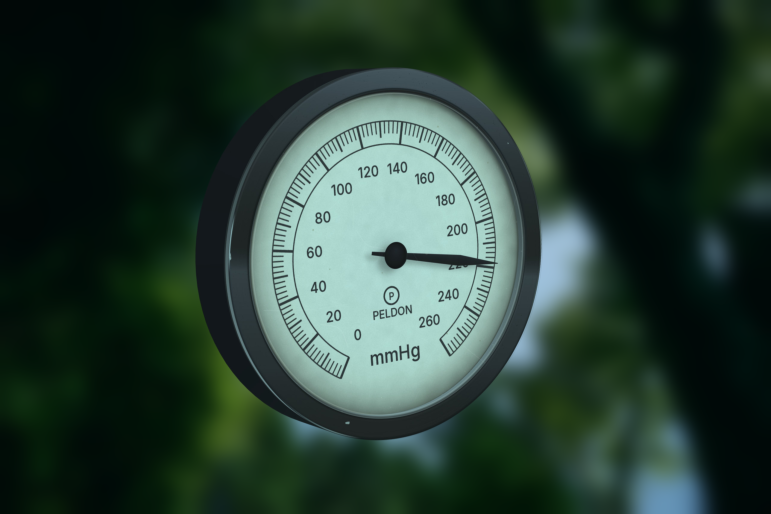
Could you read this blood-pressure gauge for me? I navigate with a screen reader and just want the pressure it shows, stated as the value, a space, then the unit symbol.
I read 218 mmHg
